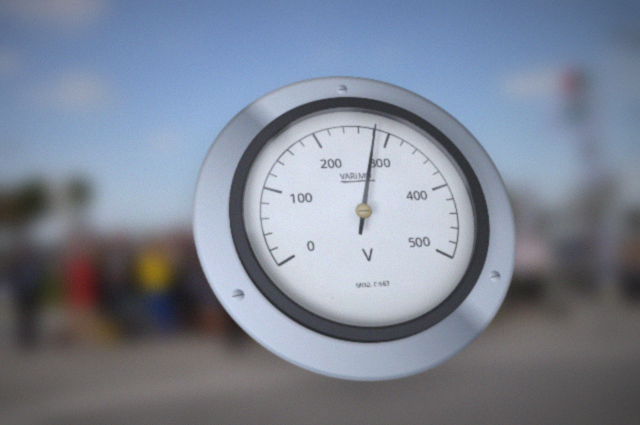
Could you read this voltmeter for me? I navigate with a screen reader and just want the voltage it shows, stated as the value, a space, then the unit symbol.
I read 280 V
